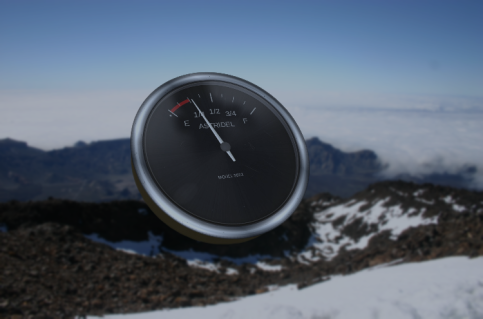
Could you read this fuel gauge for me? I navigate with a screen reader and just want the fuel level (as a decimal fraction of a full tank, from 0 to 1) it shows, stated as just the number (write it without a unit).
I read 0.25
